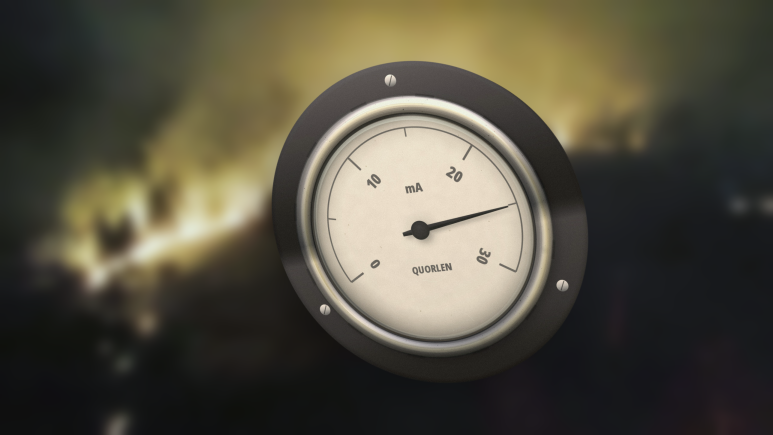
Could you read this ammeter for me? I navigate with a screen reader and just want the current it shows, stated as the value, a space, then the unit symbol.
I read 25 mA
